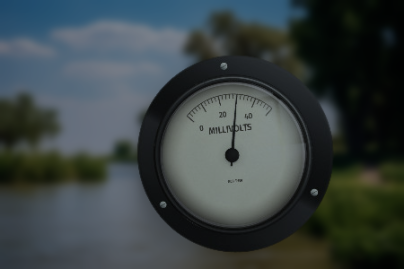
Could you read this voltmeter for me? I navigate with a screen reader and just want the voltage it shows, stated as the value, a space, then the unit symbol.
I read 30 mV
